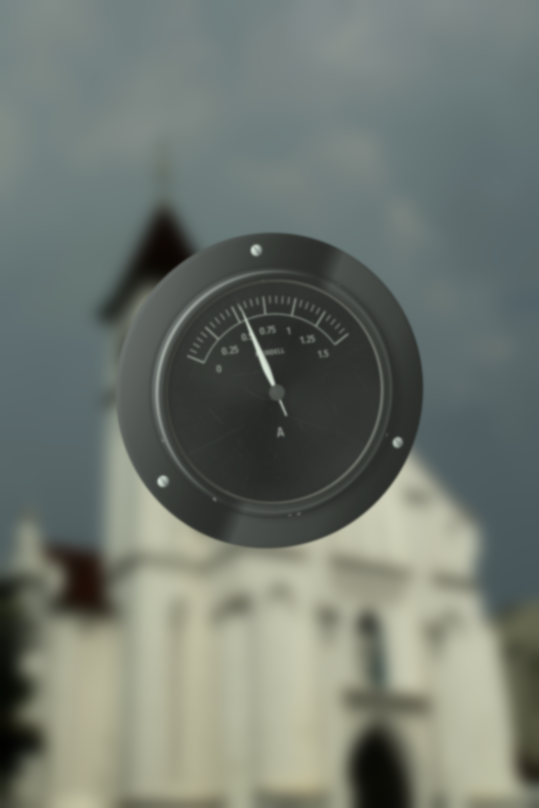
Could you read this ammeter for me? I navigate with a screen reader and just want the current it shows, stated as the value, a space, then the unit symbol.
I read 0.55 A
